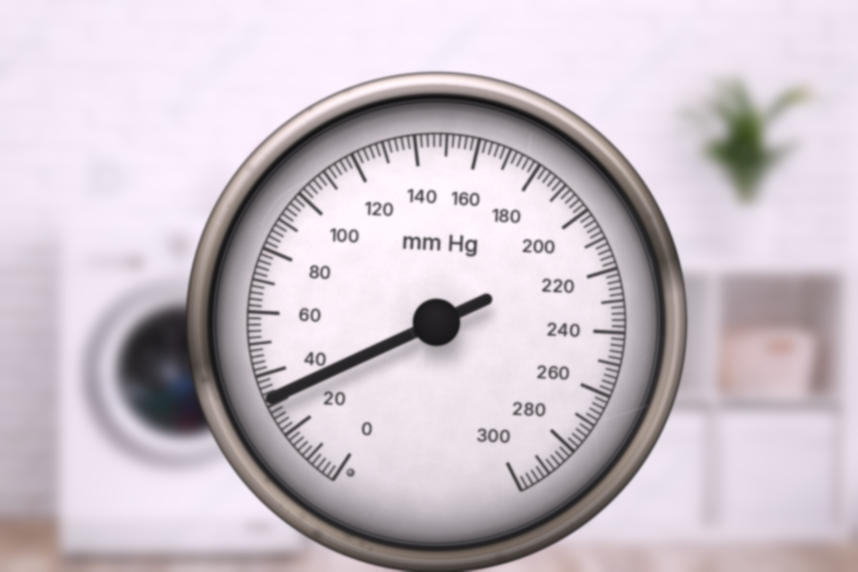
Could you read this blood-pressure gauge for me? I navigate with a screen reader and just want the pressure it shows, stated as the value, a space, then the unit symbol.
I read 32 mmHg
